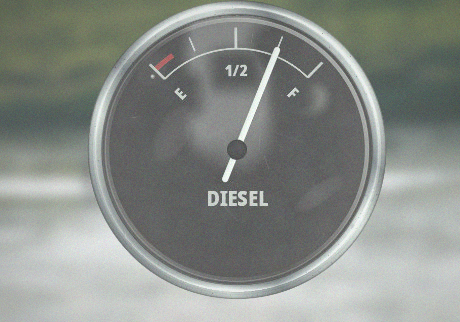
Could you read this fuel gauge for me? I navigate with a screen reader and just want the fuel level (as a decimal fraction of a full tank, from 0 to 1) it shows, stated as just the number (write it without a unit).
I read 0.75
